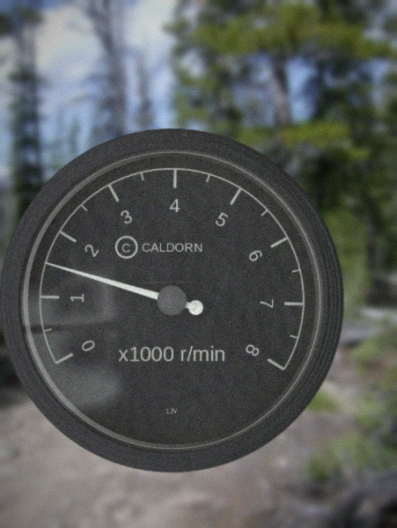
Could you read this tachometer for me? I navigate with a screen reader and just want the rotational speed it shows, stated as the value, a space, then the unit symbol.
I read 1500 rpm
